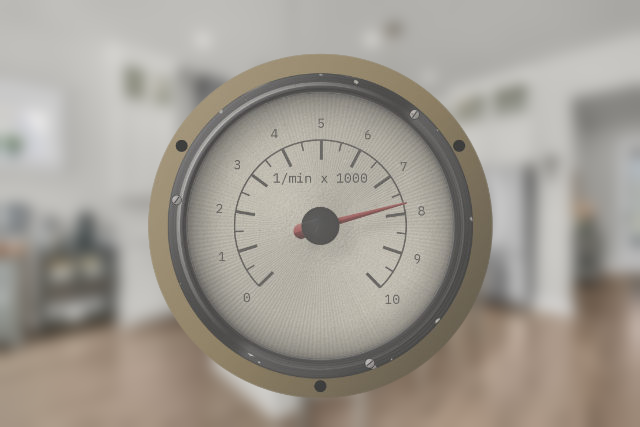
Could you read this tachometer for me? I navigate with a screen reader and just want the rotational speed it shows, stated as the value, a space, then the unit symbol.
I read 7750 rpm
